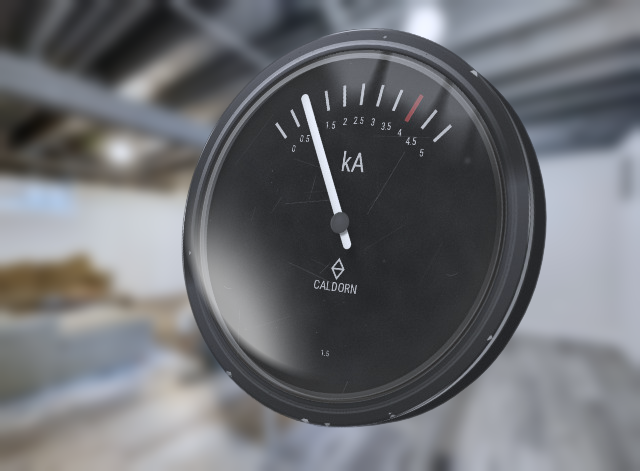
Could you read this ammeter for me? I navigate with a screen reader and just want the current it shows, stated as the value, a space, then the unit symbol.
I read 1 kA
